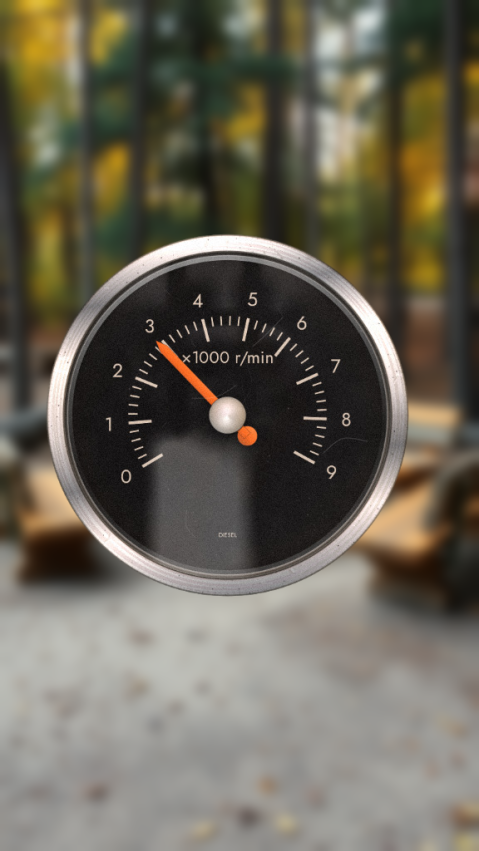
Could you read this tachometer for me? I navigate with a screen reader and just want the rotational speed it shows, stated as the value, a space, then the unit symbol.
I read 2900 rpm
